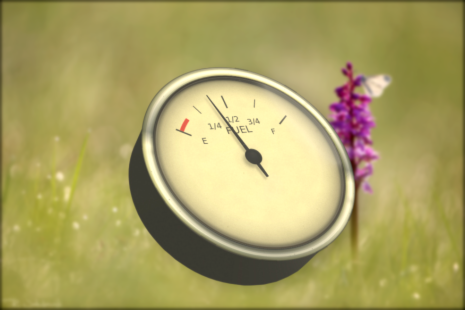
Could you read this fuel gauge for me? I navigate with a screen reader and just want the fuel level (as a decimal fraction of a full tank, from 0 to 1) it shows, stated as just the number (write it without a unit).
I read 0.375
